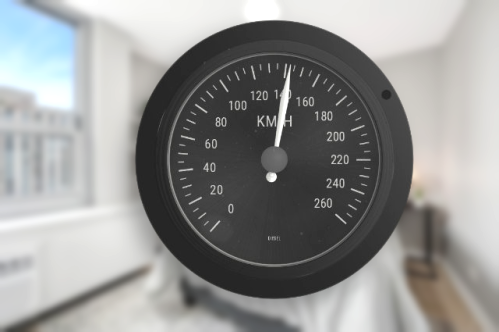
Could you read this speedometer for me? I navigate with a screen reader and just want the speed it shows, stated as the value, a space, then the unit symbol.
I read 142.5 km/h
